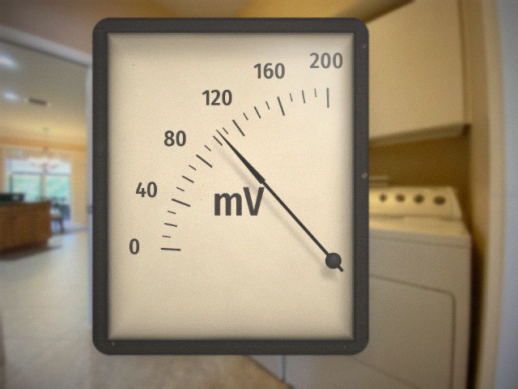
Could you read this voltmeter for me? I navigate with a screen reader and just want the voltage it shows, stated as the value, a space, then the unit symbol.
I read 105 mV
